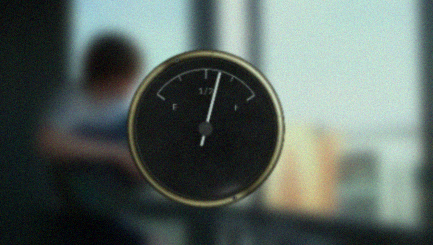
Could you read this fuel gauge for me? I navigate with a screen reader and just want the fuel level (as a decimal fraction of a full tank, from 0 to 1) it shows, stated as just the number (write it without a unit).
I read 0.625
